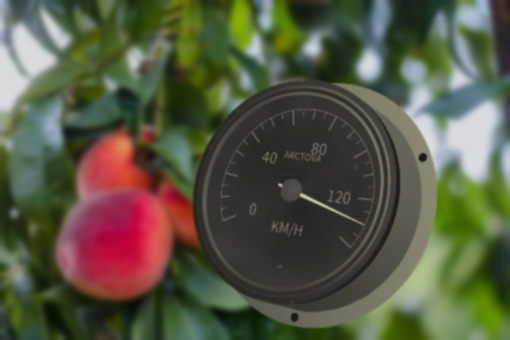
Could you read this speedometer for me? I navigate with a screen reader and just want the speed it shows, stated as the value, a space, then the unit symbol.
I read 130 km/h
